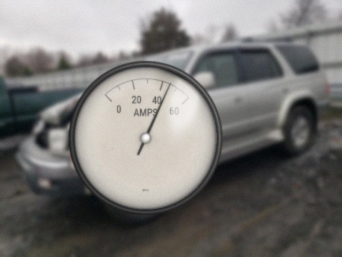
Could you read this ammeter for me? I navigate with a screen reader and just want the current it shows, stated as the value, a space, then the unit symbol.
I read 45 A
